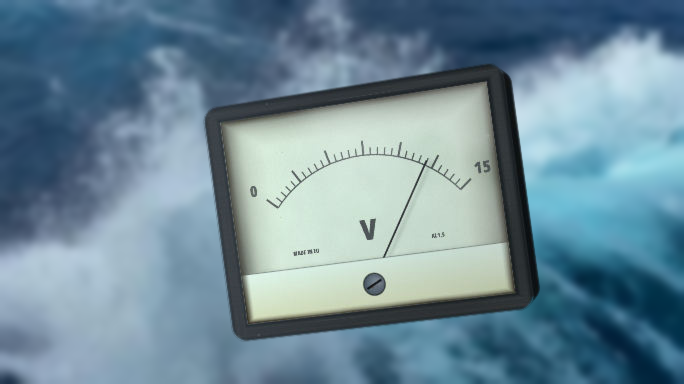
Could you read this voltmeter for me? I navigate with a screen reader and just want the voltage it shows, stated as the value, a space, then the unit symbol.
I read 12 V
